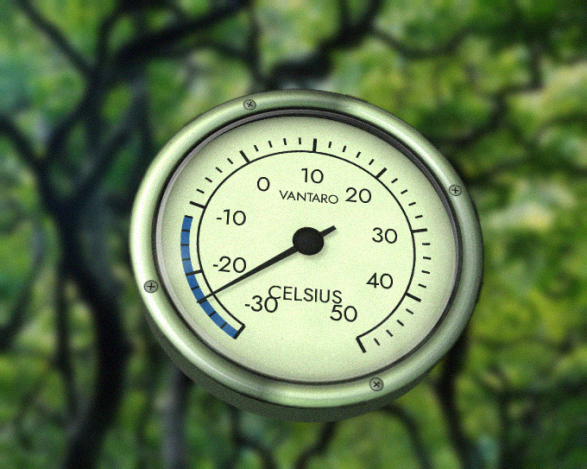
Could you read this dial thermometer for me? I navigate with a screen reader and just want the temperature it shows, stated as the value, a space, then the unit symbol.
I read -24 °C
